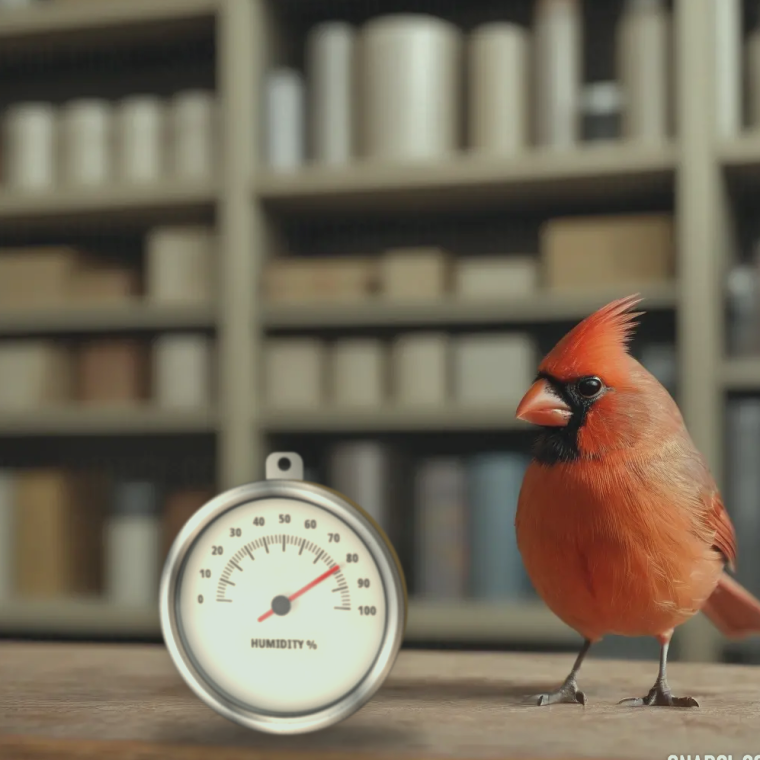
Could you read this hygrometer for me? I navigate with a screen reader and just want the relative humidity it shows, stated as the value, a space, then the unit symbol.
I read 80 %
